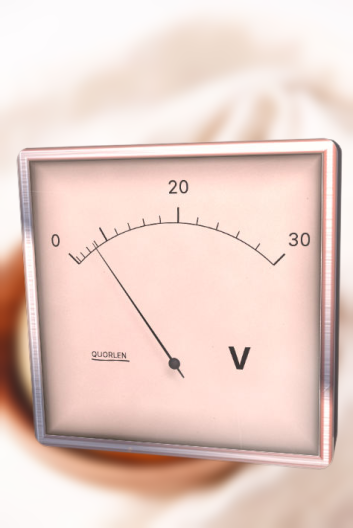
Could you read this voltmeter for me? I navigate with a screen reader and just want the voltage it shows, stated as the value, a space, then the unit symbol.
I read 8 V
